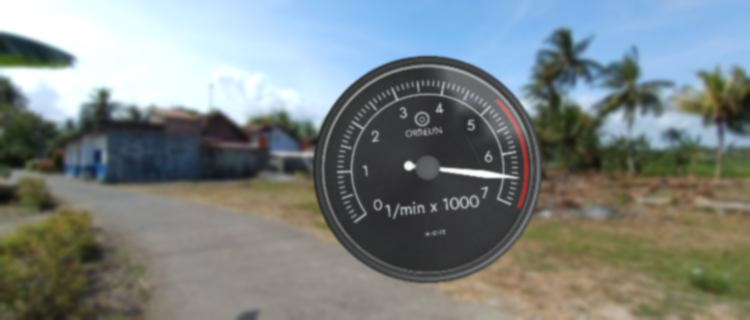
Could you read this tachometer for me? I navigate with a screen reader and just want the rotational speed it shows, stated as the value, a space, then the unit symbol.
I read 6500 rpm
